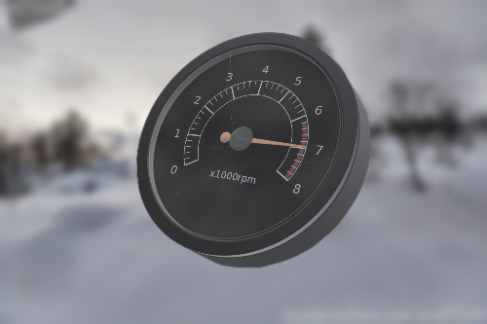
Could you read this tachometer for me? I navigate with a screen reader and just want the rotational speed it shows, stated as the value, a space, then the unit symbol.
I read 7000 rpm
